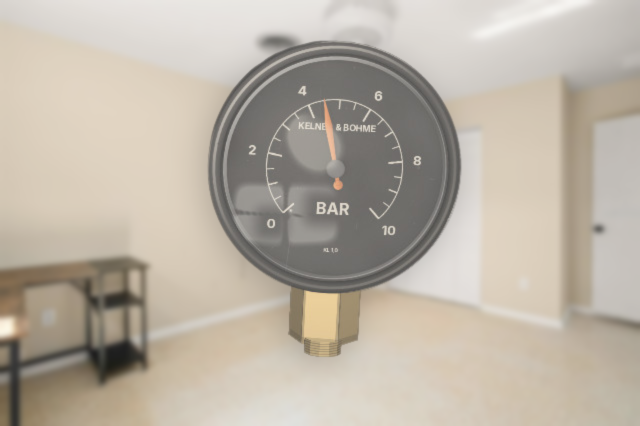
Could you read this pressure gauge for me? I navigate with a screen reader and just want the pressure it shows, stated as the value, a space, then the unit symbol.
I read 4.5 bar
